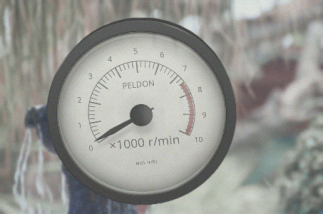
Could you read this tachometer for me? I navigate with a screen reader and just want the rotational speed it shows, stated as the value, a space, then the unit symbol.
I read 200 rpm
